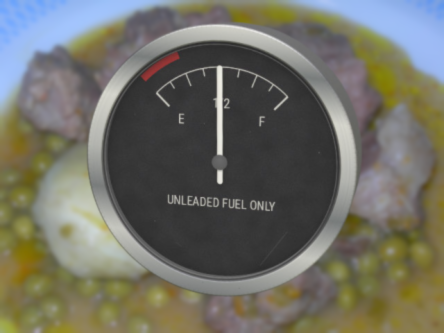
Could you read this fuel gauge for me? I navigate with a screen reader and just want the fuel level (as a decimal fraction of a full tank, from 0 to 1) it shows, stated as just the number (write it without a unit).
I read 0.5
